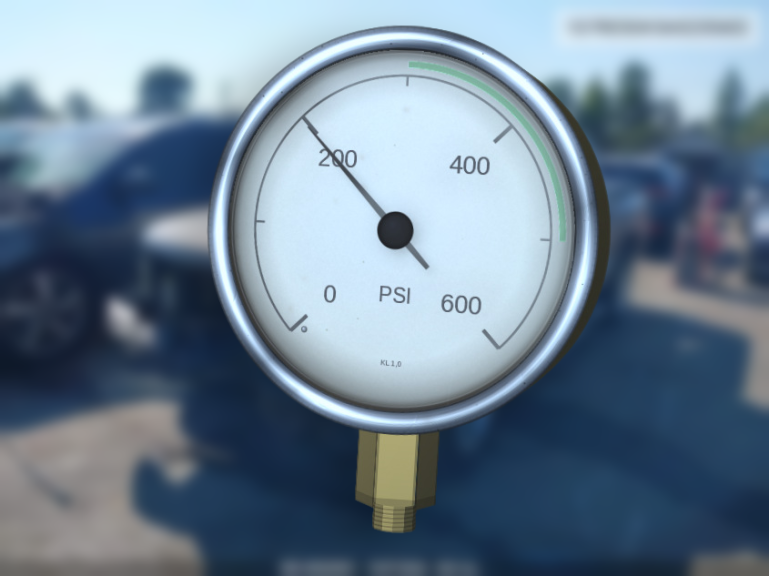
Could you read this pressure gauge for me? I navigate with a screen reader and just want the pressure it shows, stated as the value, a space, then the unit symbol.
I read 200 psi
